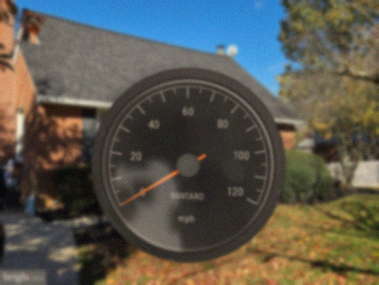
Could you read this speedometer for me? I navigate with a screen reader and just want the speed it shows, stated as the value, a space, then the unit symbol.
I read 0 mph
